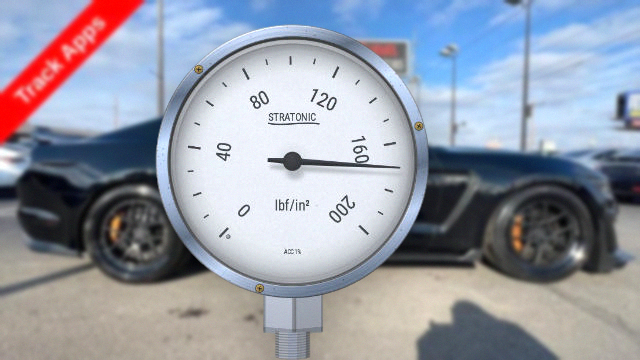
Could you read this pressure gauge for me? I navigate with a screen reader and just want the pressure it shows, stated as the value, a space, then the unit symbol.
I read 170 psi
